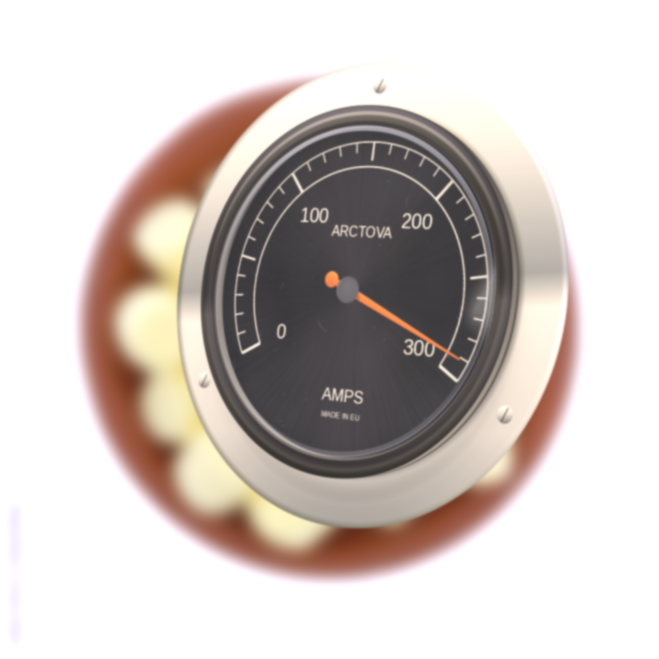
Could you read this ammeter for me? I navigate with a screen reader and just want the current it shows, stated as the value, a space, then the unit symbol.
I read 290 A
